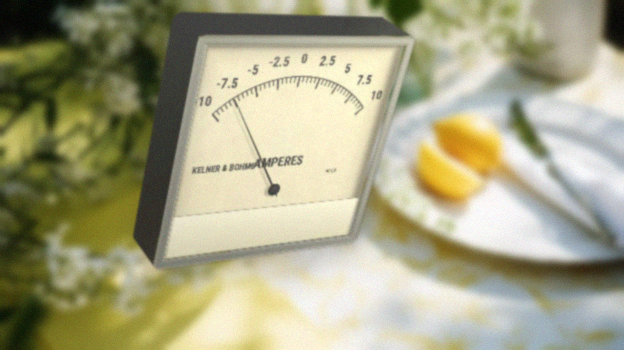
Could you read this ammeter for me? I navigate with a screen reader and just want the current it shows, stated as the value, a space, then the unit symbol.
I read -7.5 A
